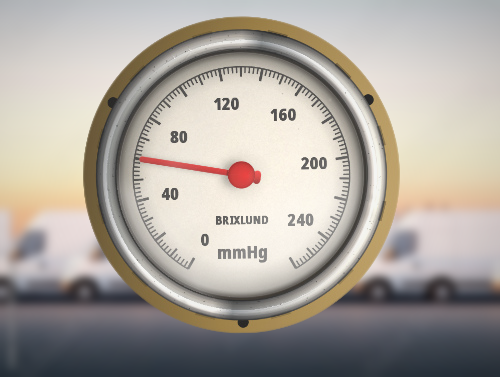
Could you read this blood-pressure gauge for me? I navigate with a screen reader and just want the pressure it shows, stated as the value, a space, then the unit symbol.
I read 60 mmHg
